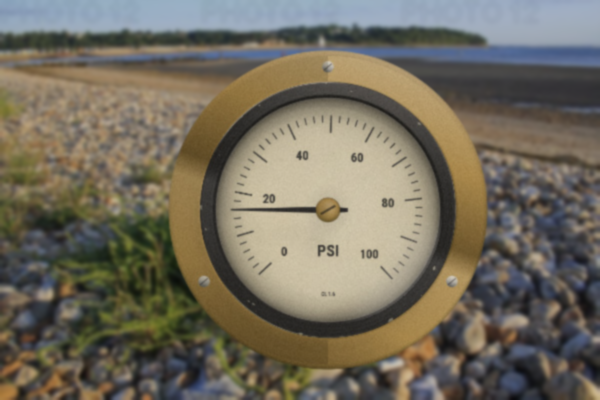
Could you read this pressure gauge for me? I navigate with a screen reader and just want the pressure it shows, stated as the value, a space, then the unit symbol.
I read 16 psi
